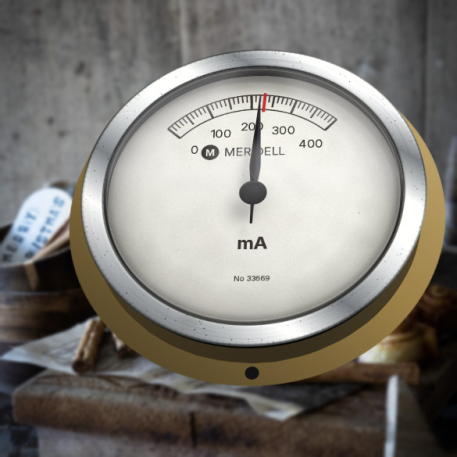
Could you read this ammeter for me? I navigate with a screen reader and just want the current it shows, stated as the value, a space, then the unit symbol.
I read 220 mA
